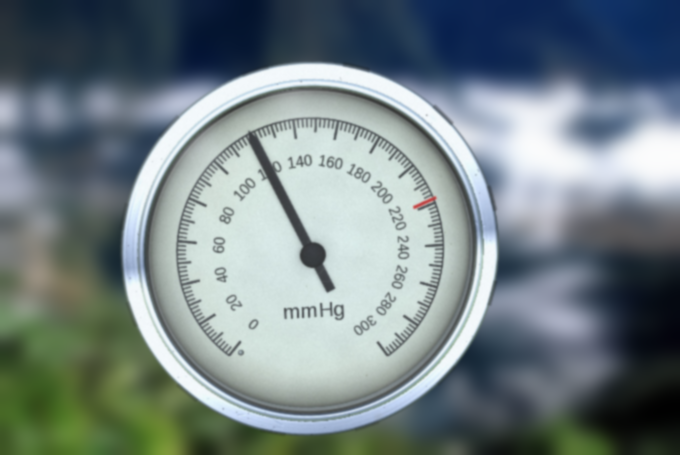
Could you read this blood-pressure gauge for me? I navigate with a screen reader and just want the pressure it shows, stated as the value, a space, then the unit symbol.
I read 120 mmHg
